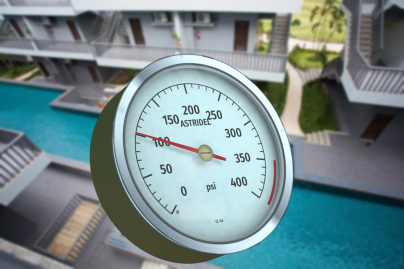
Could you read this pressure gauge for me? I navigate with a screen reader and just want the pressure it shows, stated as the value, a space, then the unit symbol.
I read 100 psi
